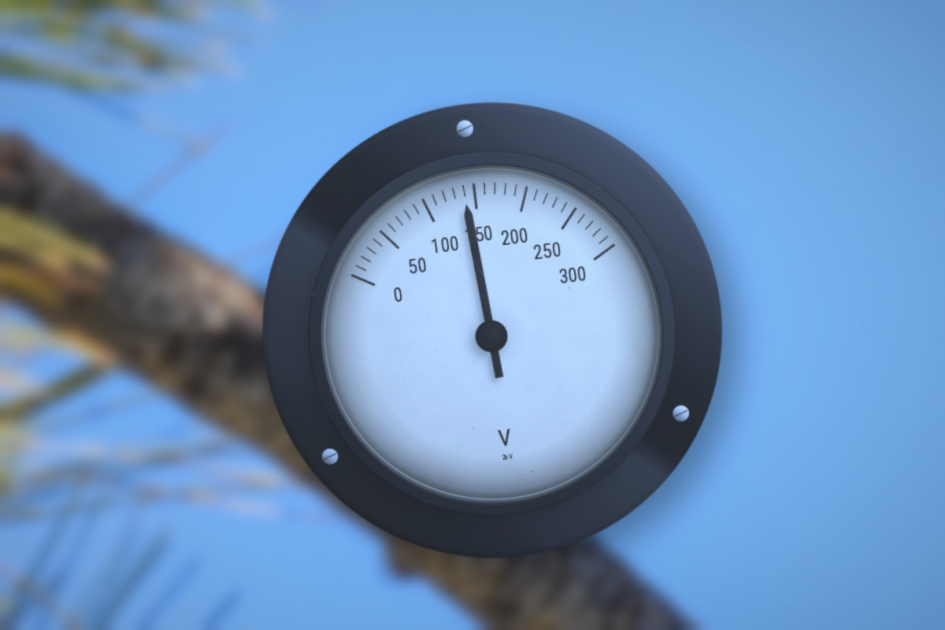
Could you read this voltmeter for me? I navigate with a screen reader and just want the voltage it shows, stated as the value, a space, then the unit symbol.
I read 140 V
